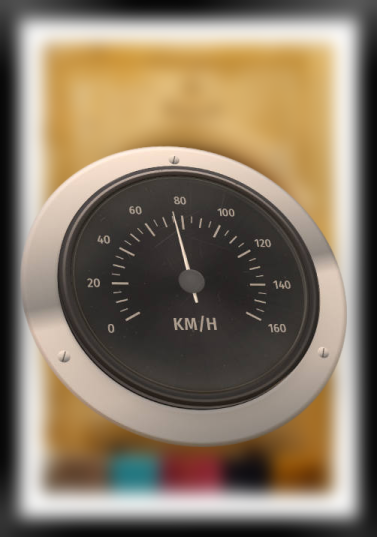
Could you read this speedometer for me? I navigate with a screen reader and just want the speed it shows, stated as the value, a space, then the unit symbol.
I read 75 km/h
